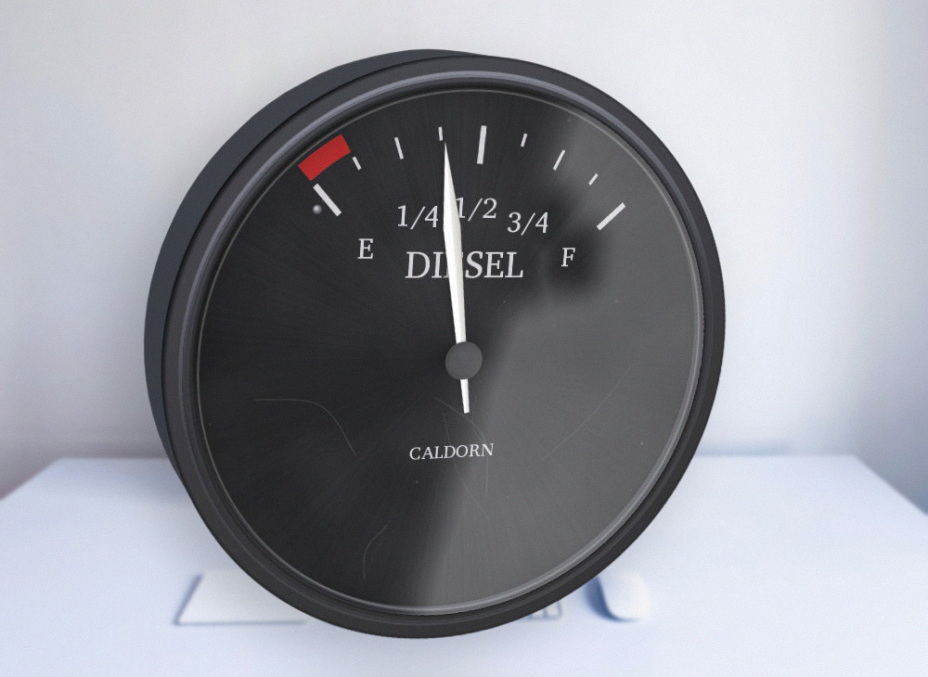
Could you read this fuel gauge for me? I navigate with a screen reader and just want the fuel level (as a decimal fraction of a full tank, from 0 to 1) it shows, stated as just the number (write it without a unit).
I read 0.375
